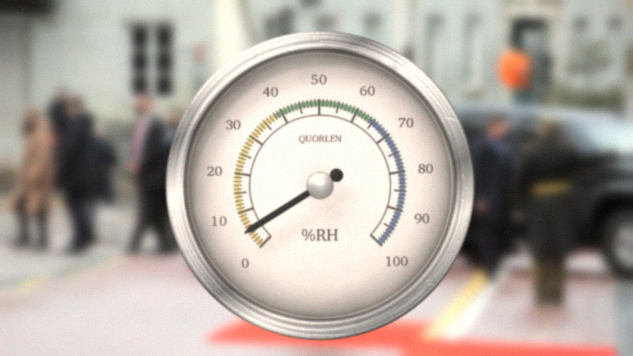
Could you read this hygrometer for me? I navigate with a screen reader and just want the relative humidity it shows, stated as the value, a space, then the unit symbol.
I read 5 %
